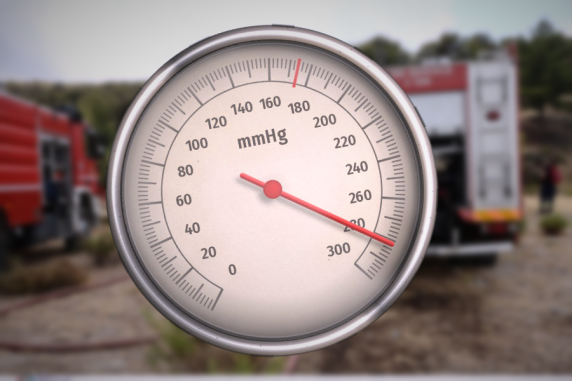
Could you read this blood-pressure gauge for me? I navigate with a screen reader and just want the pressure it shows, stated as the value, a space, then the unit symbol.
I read 282 mmHg
